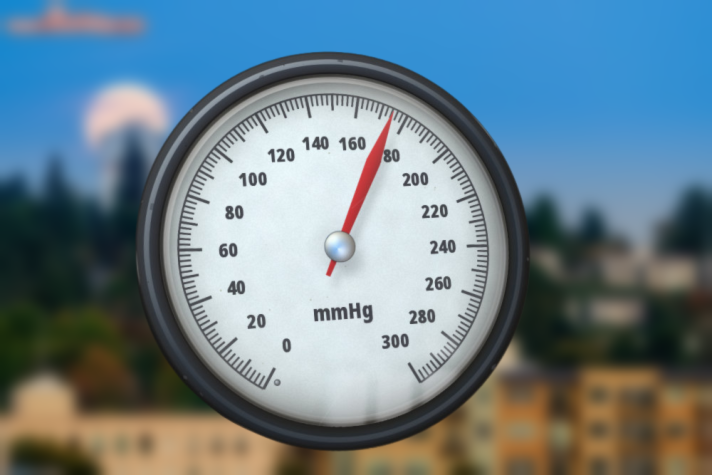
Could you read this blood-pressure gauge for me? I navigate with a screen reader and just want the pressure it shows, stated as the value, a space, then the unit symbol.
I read 174 mmHg
